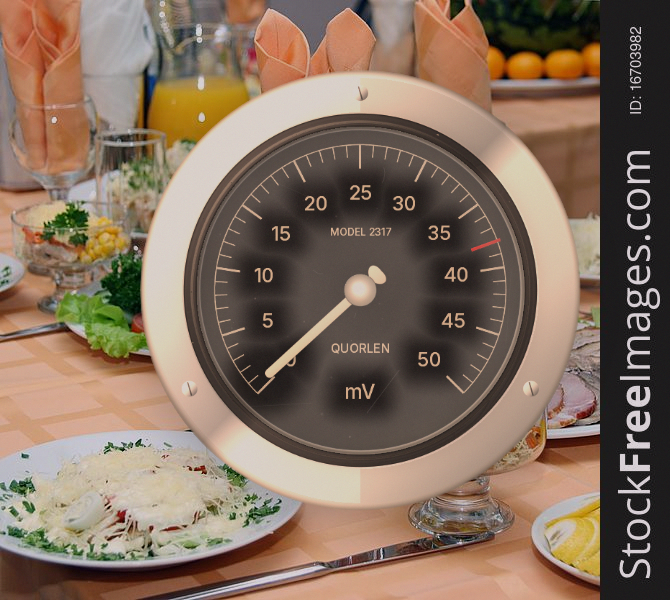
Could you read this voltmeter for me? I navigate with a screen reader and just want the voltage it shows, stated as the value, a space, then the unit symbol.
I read 0.5 mV
